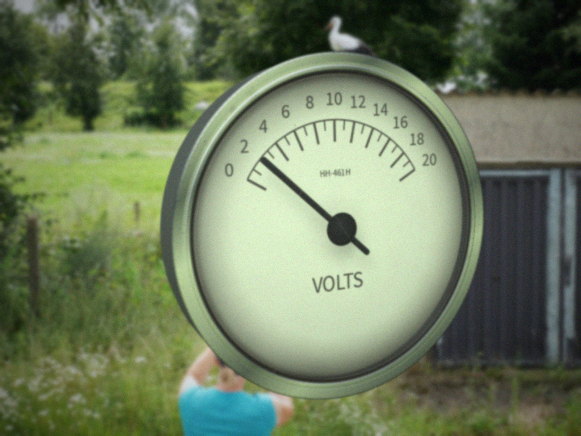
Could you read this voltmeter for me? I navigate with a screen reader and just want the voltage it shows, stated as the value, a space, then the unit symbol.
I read 2 V
